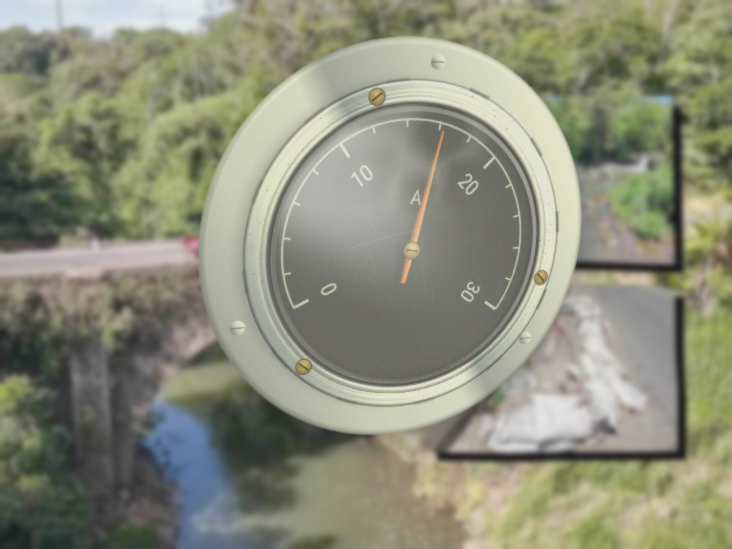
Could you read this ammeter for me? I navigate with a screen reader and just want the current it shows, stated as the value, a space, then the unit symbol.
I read 16 A
